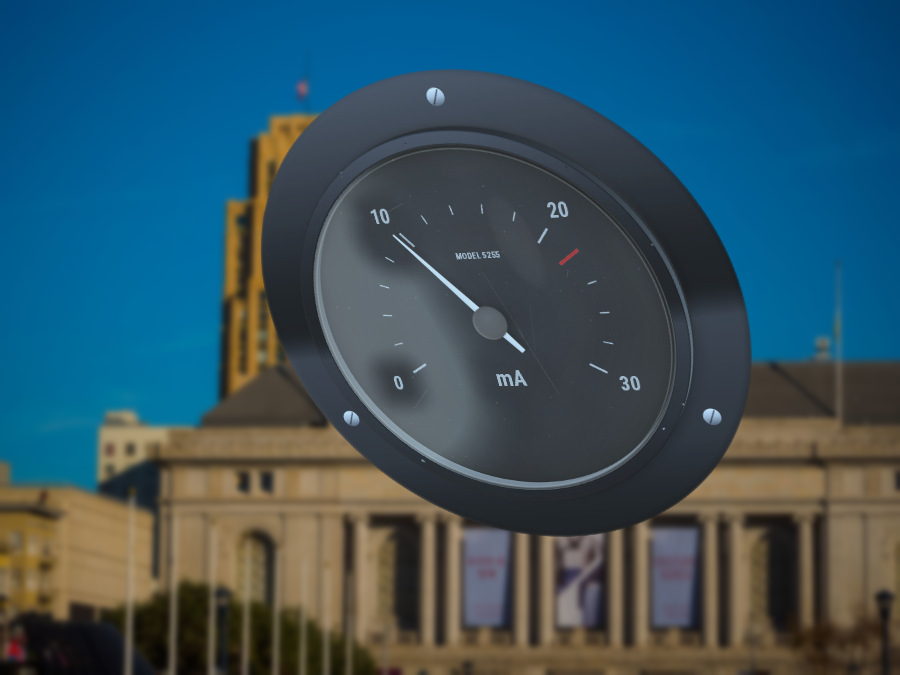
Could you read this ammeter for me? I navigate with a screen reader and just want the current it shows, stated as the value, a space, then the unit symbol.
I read 10 mA
